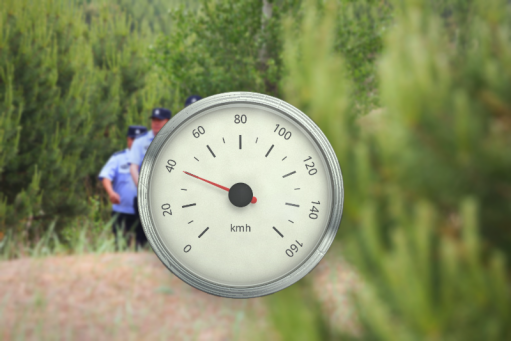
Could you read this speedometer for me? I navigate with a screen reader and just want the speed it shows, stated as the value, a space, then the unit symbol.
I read 40 km/h
